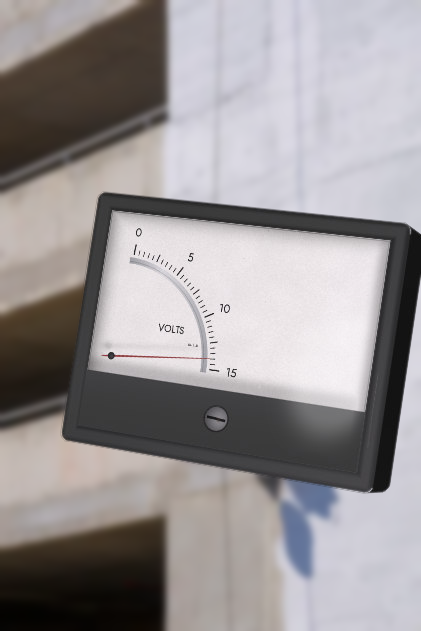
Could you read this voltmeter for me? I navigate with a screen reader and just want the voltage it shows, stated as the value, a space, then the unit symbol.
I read 14 V
